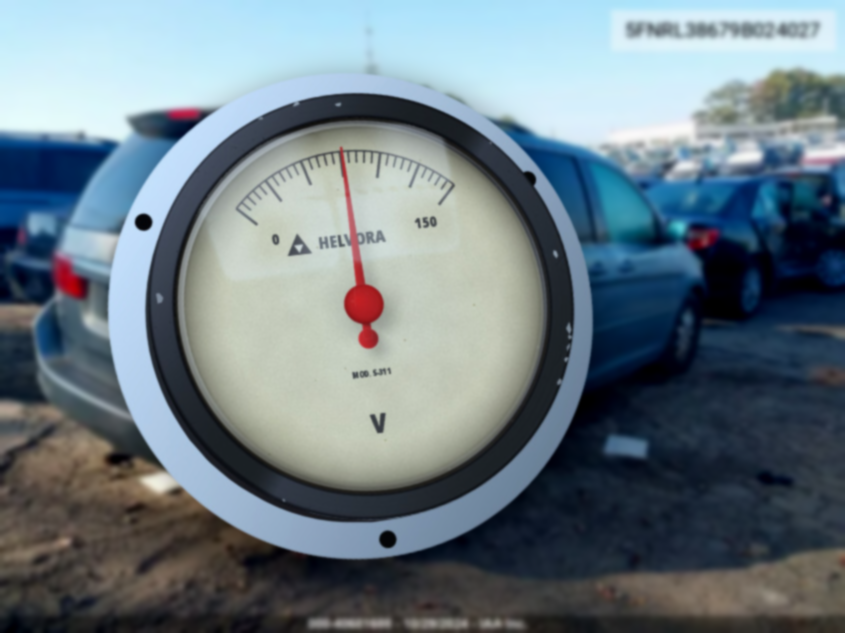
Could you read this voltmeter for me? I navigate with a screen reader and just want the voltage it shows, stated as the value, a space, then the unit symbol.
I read 75 V
